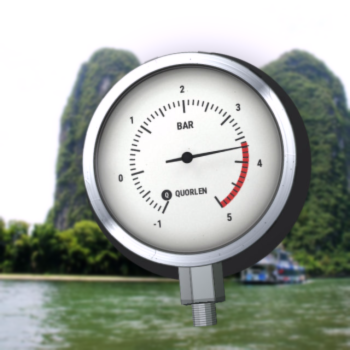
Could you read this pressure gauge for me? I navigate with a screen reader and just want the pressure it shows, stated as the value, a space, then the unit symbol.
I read 3.7 bar
